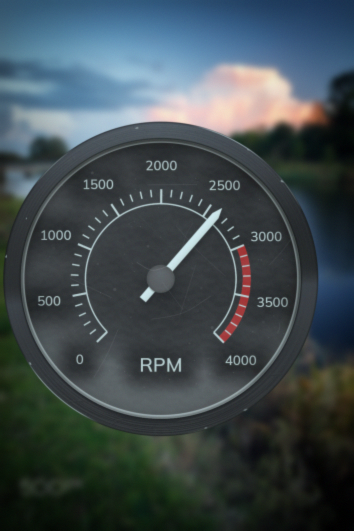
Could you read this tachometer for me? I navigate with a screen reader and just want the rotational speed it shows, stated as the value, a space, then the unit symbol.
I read 2600 rpm
